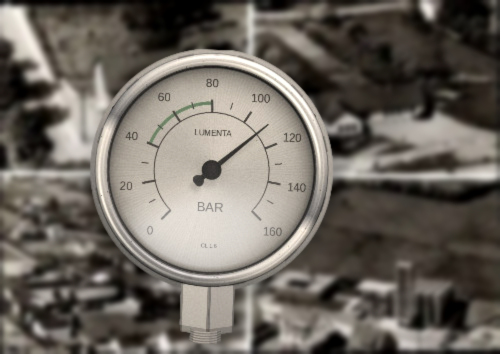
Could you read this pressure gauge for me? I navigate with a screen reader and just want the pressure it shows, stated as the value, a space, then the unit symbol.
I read 110 bar
